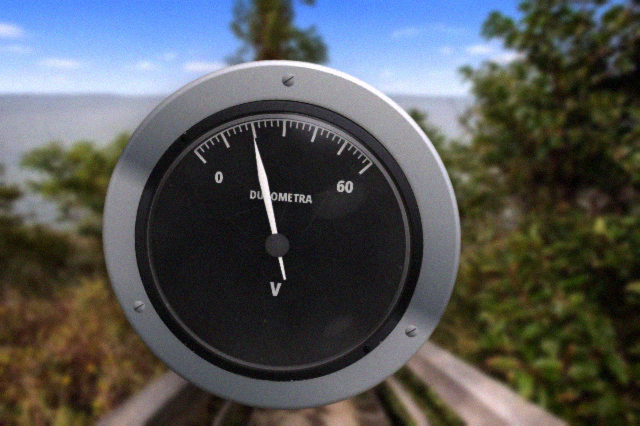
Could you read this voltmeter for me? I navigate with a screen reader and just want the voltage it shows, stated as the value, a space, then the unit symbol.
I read 20 V
